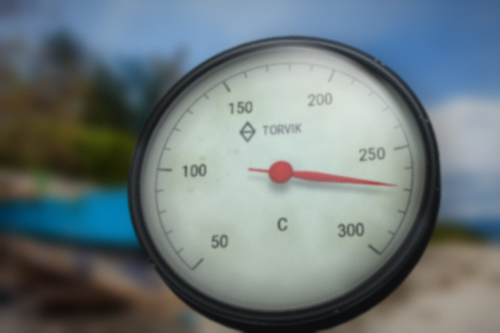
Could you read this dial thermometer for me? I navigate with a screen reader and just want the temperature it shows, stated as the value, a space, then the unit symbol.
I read 270 °C
